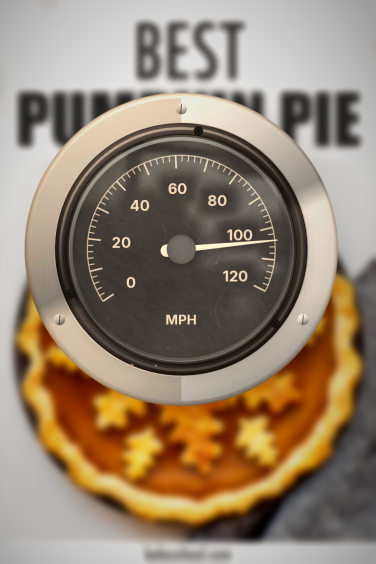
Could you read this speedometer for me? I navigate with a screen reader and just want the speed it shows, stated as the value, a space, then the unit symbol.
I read 104 mph
